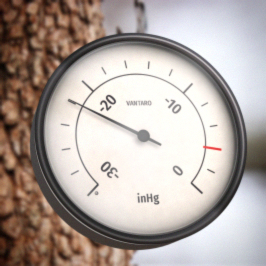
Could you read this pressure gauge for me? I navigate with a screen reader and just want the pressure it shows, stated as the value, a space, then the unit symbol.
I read -22 inHg
